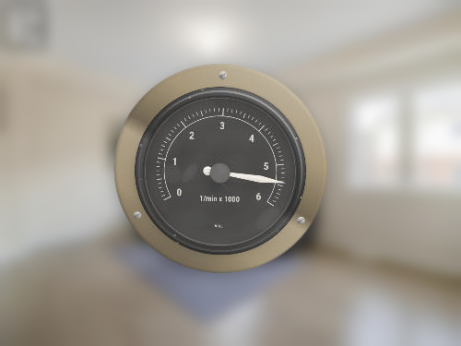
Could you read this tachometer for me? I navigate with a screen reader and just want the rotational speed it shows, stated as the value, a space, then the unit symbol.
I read 5400 rpm
